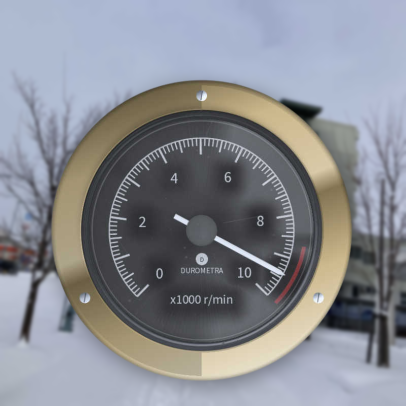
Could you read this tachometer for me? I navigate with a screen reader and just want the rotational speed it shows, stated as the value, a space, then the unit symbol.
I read 9400 rpm
